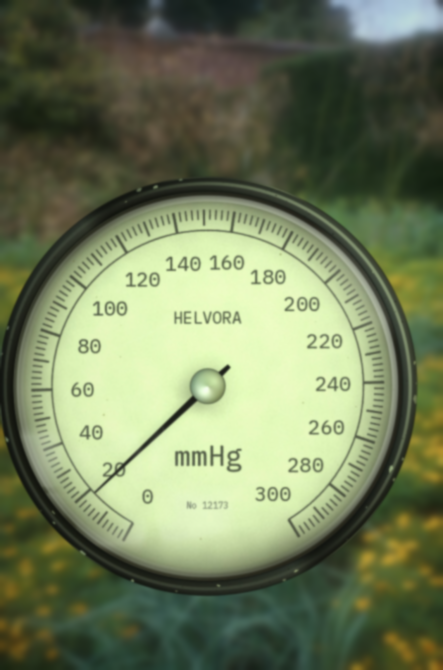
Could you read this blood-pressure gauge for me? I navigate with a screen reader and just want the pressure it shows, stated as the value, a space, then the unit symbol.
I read 18 mmHg
